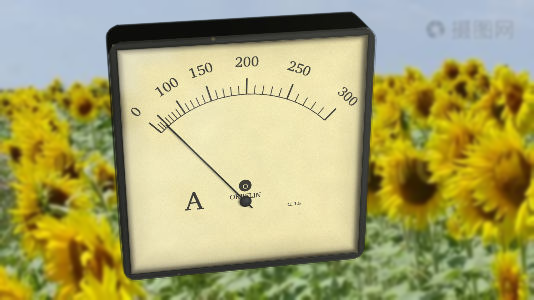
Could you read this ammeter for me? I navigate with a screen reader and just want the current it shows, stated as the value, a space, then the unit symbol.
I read 50 A
